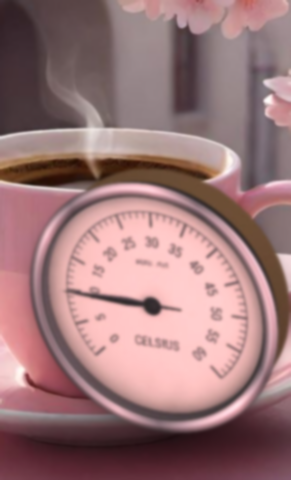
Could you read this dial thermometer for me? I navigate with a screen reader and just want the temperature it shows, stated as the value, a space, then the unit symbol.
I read 10 °C
